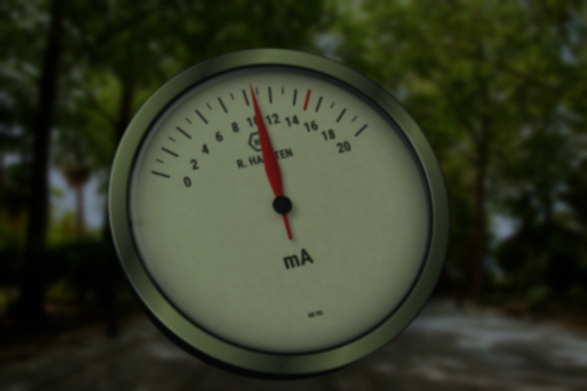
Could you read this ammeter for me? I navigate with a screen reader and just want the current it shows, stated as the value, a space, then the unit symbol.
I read 10.5 mA
